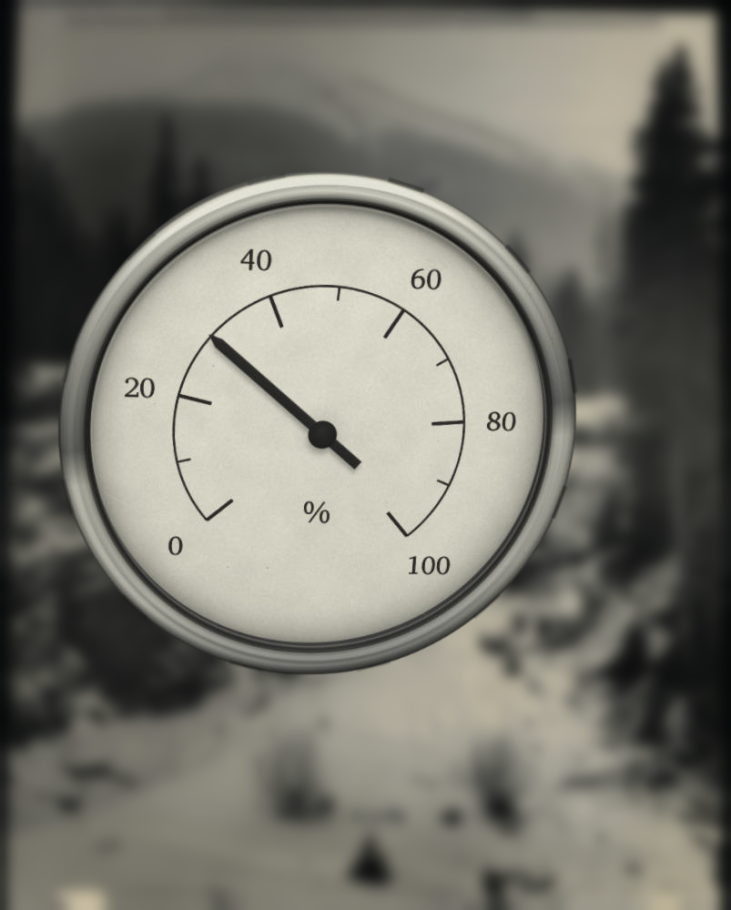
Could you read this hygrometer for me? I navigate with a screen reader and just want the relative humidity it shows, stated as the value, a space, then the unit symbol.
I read 30 %
